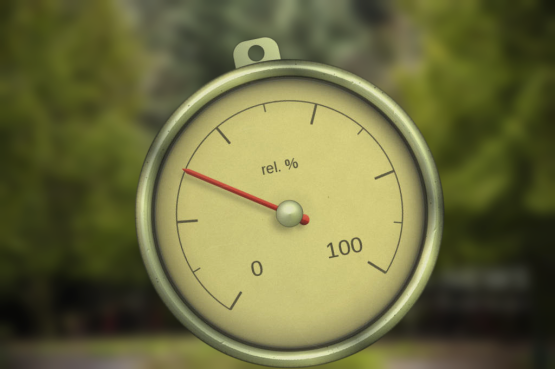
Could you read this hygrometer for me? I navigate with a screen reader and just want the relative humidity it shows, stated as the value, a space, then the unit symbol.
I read 30 %
